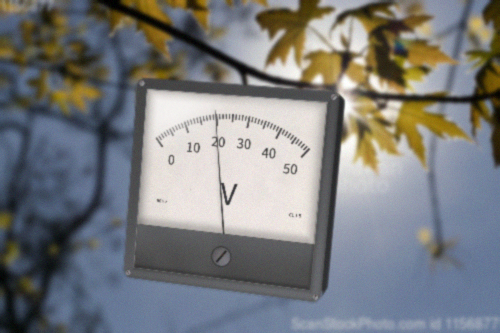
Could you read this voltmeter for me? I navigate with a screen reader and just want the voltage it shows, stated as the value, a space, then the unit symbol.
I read 20 V
